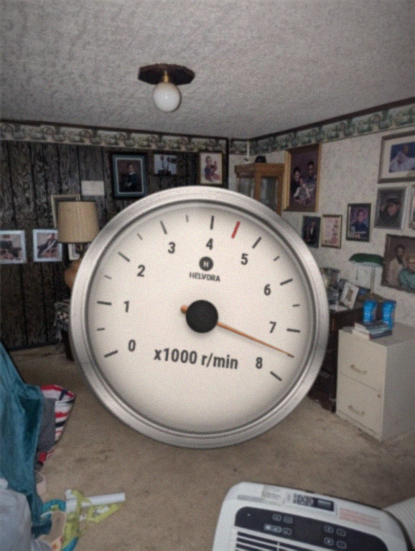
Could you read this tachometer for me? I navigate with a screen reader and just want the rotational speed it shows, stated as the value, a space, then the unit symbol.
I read 7500 rpm
